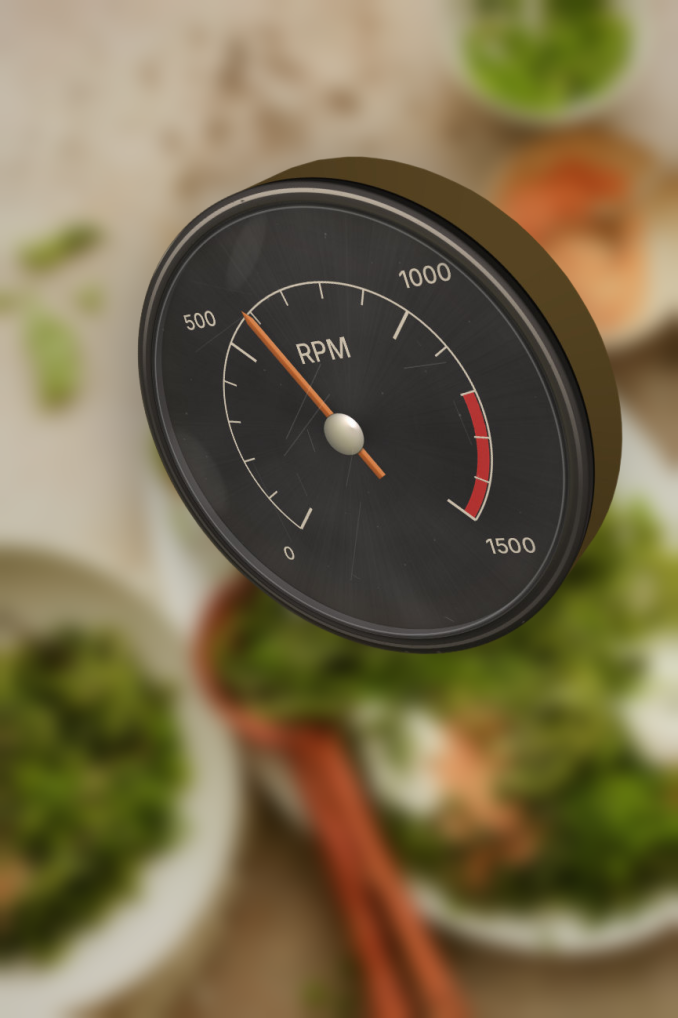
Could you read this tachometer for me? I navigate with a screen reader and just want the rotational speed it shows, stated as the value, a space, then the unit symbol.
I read 600 rpm
